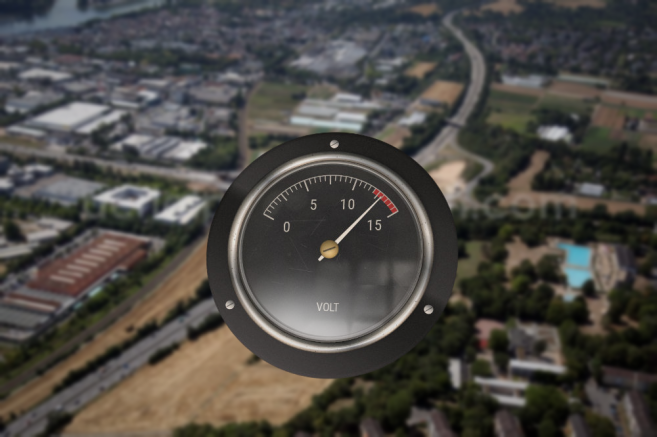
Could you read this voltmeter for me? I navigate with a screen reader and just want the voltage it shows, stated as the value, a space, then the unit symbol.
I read 13 V
